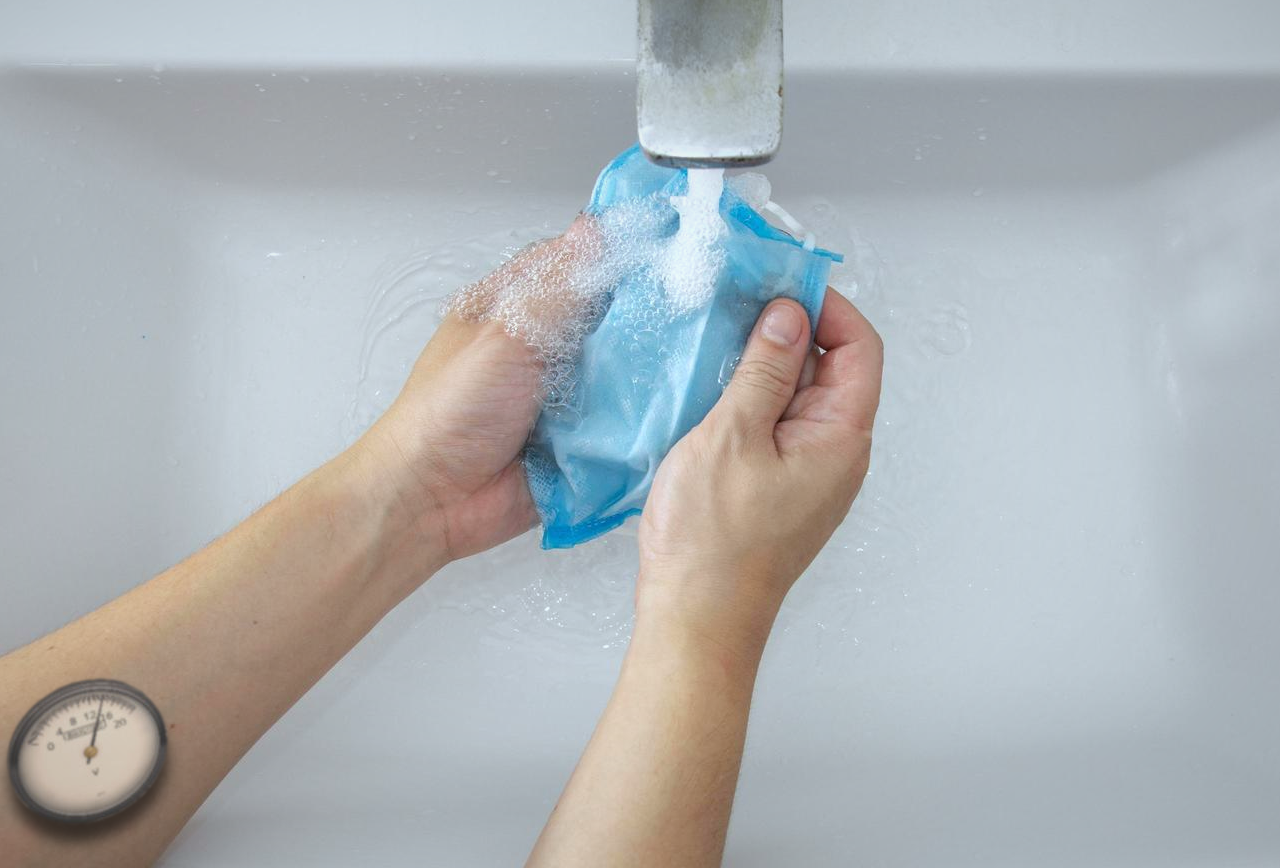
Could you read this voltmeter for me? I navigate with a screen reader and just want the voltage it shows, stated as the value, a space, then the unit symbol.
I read 14 V
